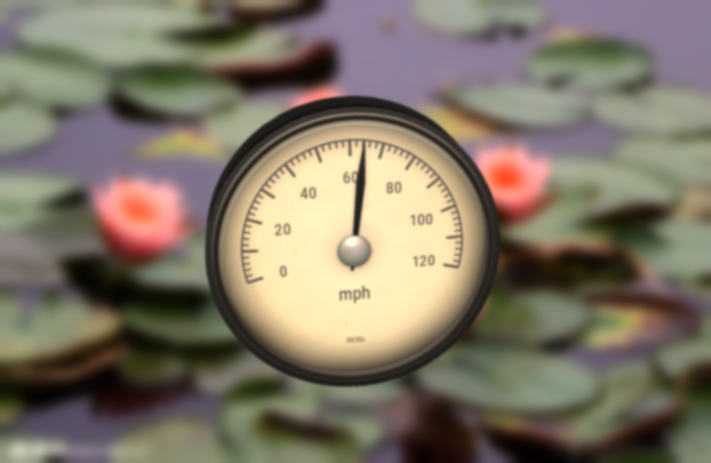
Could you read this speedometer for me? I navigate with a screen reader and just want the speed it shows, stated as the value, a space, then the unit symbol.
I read 64 mph
